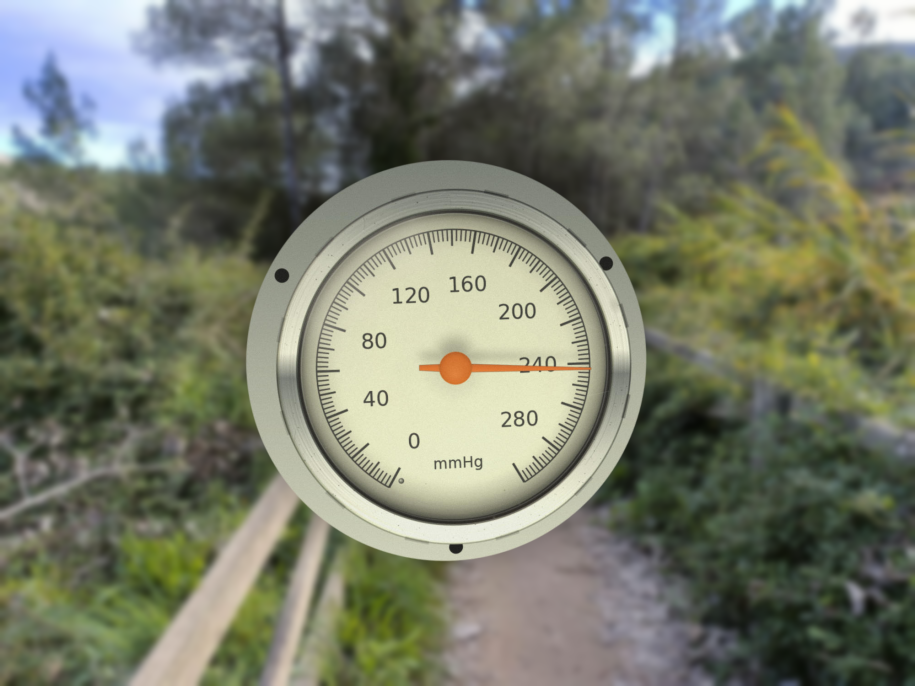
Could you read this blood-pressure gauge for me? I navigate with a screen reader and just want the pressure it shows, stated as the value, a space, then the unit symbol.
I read 242 mmHg
